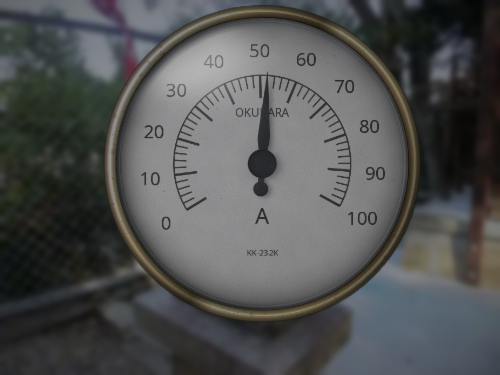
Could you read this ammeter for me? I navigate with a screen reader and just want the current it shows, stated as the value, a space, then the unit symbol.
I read 52 A
